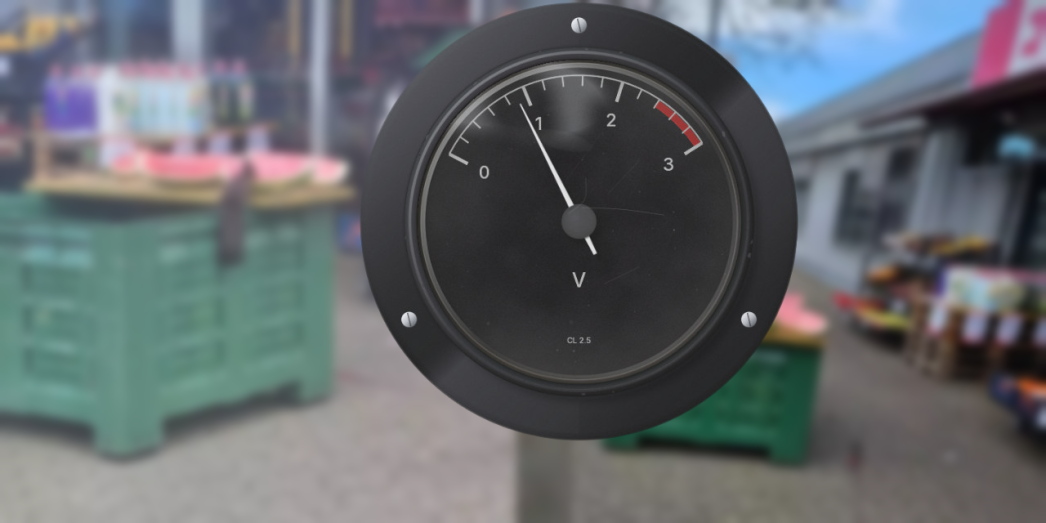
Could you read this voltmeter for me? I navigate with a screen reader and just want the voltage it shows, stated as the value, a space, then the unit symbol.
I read 0.9 V
